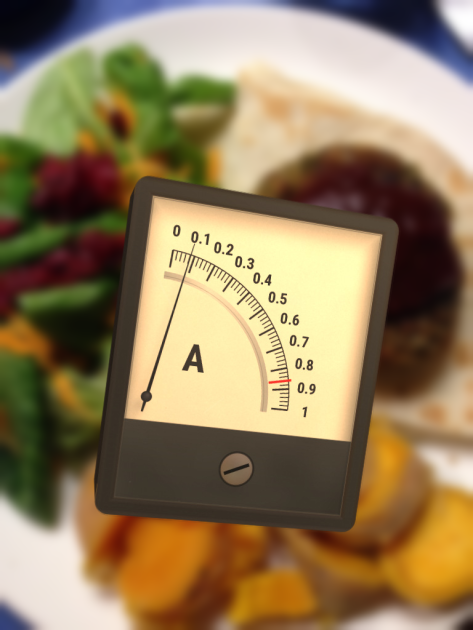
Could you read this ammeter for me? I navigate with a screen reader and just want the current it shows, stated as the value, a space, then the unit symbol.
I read 0.08 A
